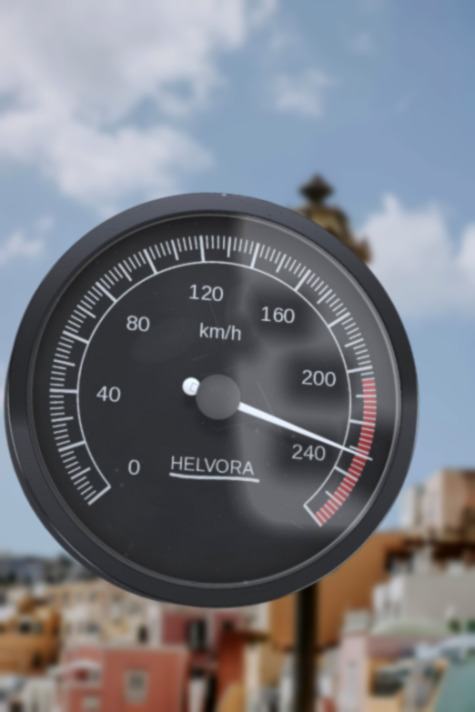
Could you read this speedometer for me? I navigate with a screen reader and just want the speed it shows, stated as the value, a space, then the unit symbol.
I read 232 km/h
